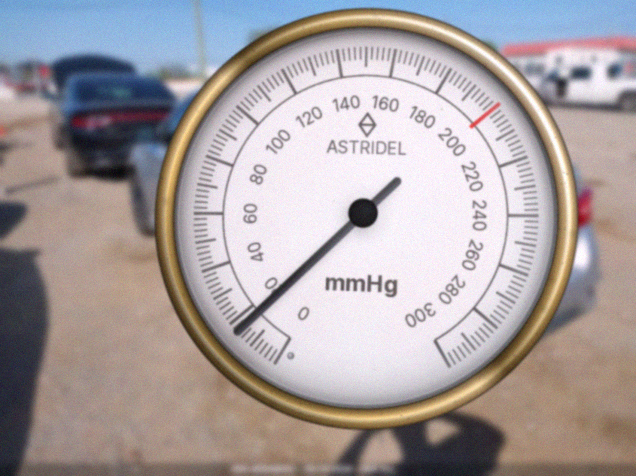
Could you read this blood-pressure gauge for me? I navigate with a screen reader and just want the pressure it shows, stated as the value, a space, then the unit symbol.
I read 16 mmHg
